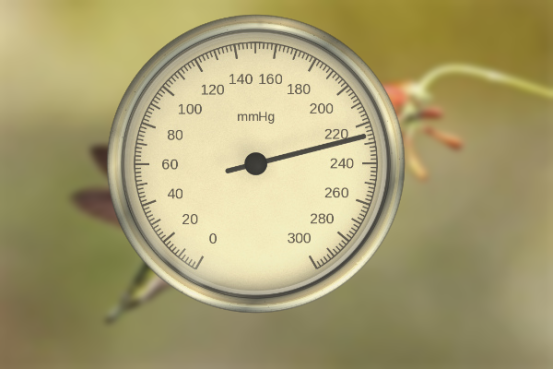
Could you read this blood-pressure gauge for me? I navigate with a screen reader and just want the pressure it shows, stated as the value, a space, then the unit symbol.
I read 226 mmHg
